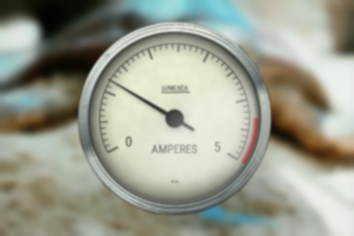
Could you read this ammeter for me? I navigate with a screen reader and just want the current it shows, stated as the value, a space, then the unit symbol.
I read 1.2 A
